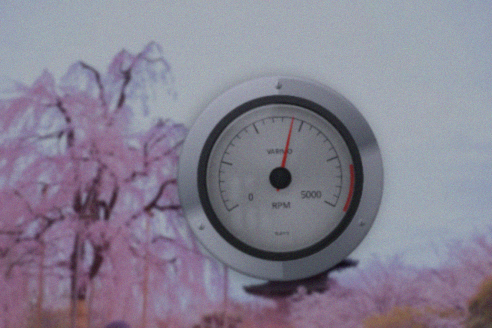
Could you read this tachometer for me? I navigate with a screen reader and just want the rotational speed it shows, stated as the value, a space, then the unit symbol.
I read 2800 rpm
